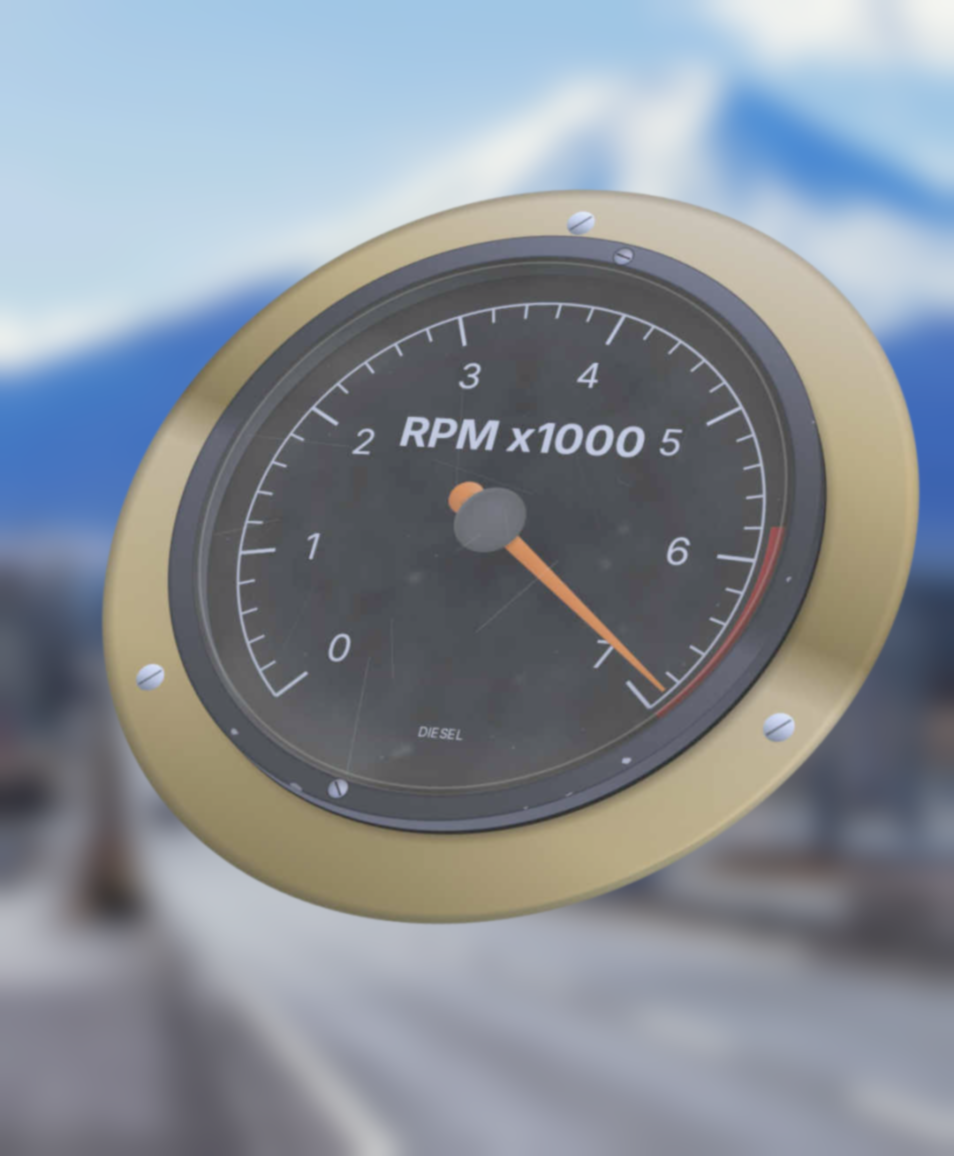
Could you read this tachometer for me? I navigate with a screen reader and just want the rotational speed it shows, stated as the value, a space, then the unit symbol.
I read 6900 rpm
